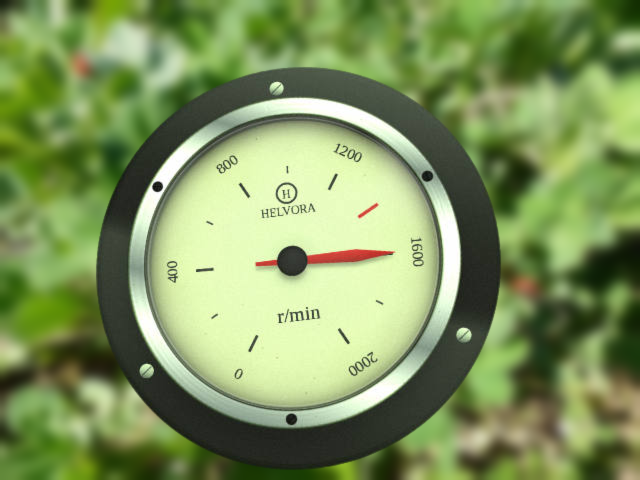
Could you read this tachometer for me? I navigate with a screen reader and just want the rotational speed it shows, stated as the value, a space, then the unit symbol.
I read 1600 rpm
